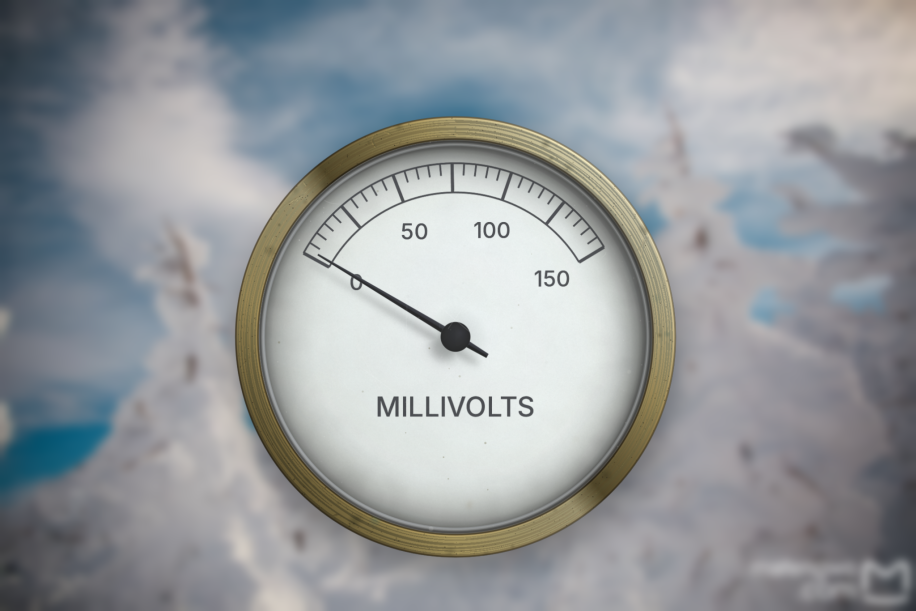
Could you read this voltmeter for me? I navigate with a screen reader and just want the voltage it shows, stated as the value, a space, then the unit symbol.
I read 2.5 mV
